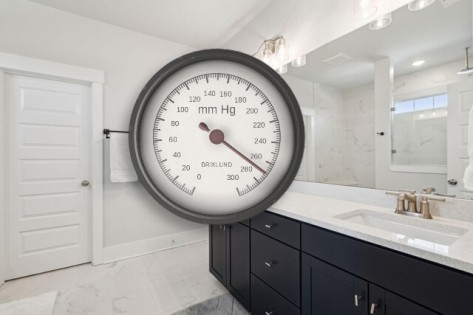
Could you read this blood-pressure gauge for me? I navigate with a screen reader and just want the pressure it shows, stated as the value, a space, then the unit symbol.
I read 270 mmHg
